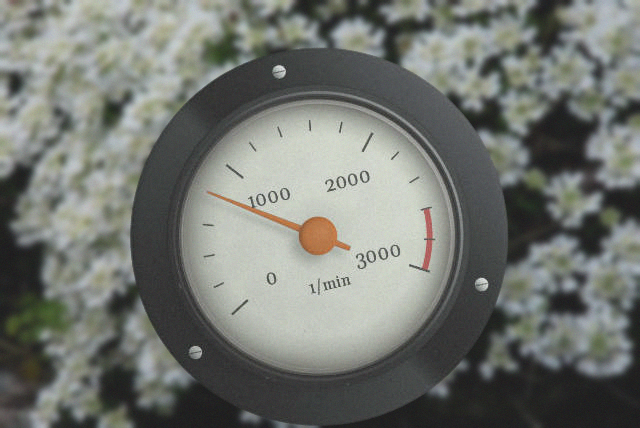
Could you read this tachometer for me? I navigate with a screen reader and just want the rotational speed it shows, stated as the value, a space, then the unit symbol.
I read 800 rpm
